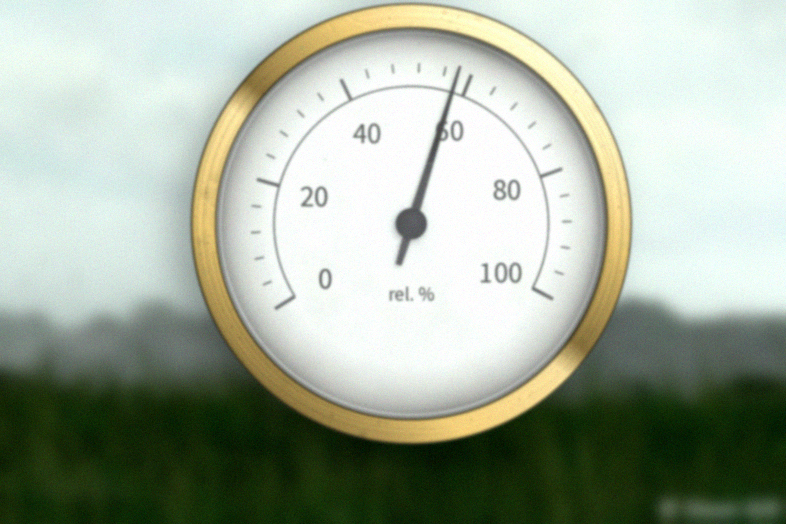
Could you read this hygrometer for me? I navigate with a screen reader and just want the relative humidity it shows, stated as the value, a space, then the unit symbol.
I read 58 %
